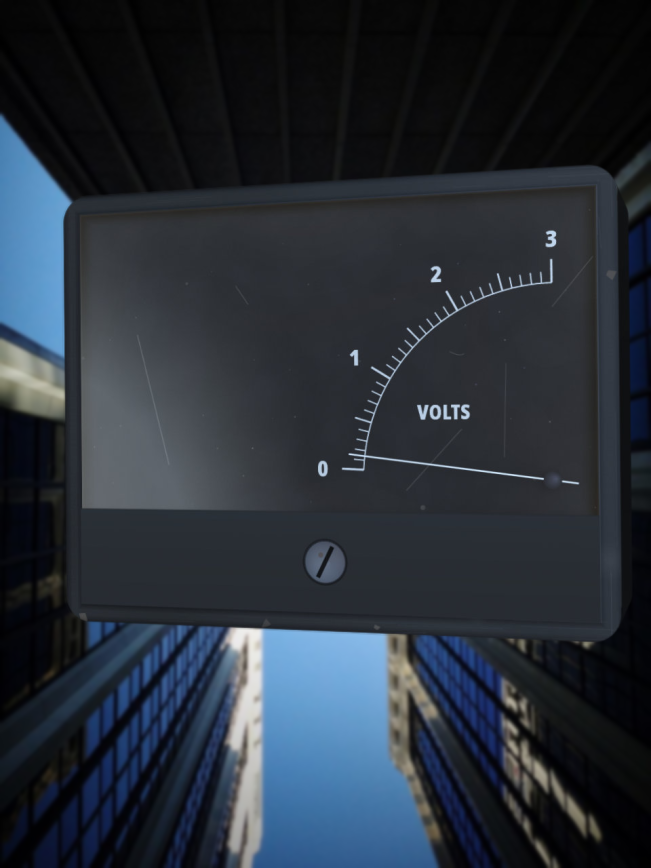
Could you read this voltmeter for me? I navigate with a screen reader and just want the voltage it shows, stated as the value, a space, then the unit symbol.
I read 0.15 V
